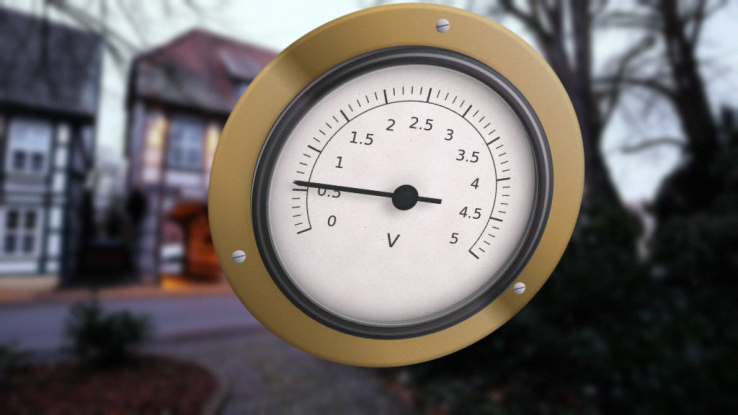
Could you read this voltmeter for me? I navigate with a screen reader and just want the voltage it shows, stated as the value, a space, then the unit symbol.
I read 0.6 V
